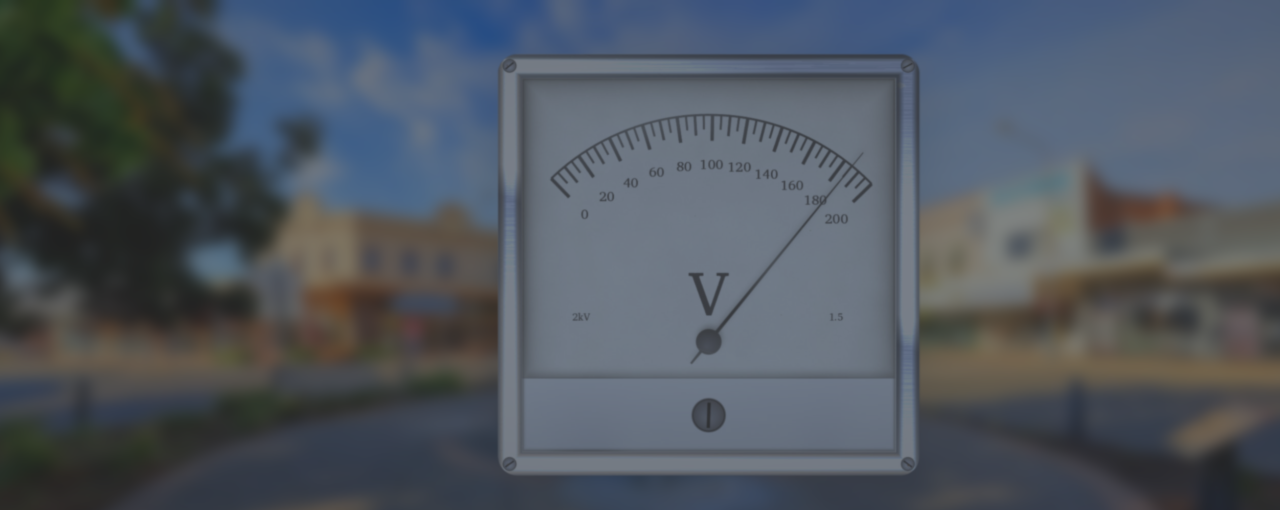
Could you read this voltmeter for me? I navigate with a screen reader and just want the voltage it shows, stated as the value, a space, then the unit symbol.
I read 185 V
